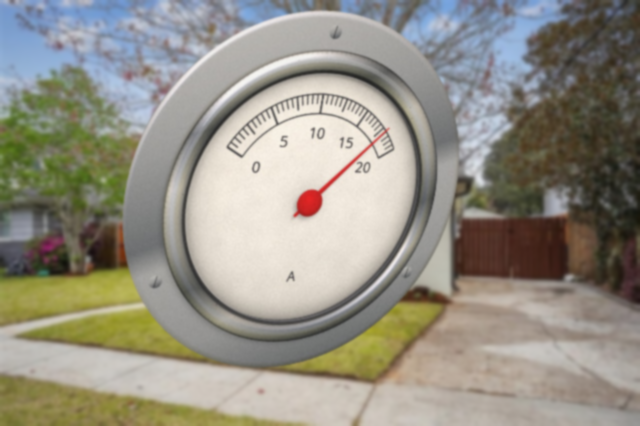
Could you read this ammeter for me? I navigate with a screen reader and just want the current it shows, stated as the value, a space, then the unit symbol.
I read 17.5 A
